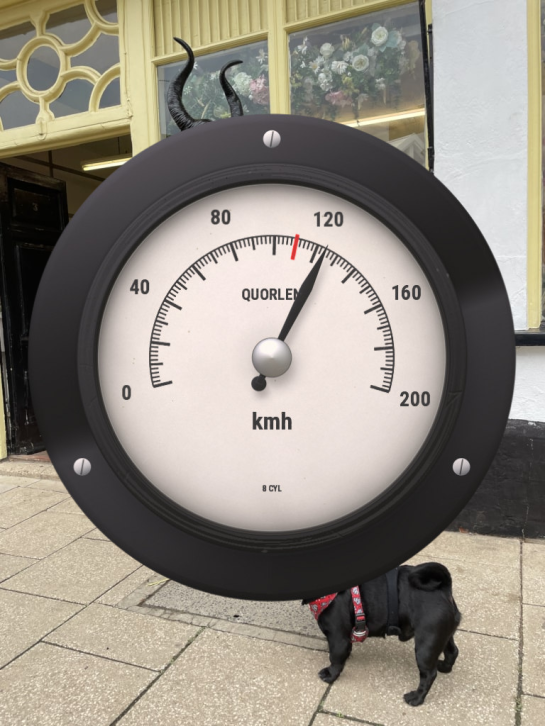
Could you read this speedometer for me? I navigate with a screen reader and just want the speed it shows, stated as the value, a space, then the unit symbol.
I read 124 km/h
